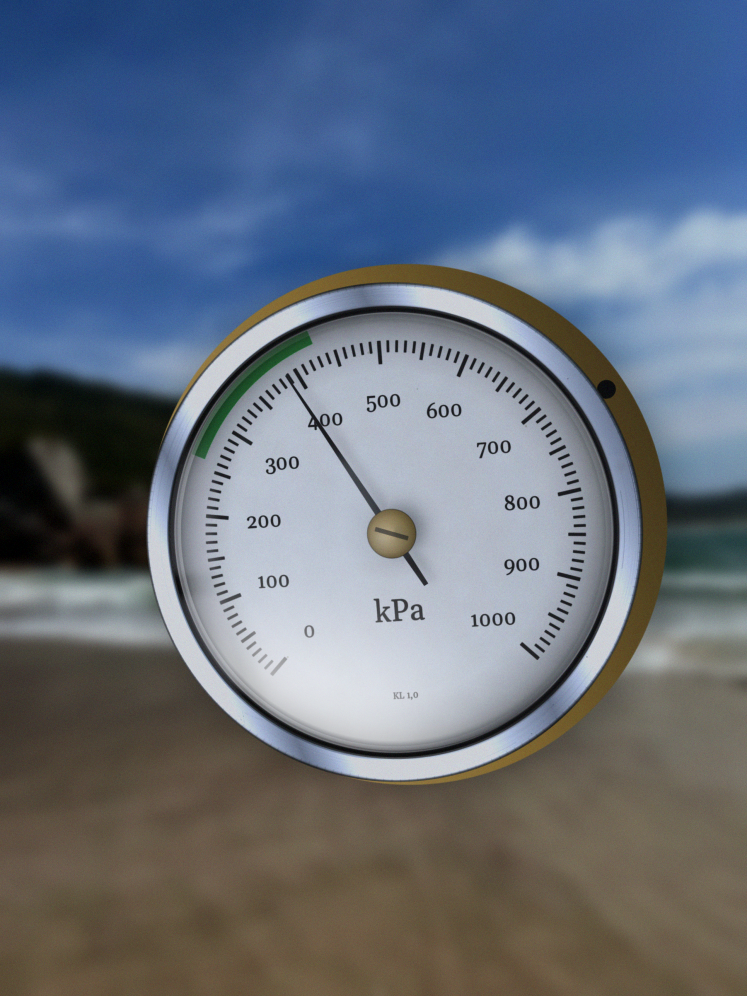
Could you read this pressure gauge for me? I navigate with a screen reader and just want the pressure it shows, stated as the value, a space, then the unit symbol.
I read 390 kPa
